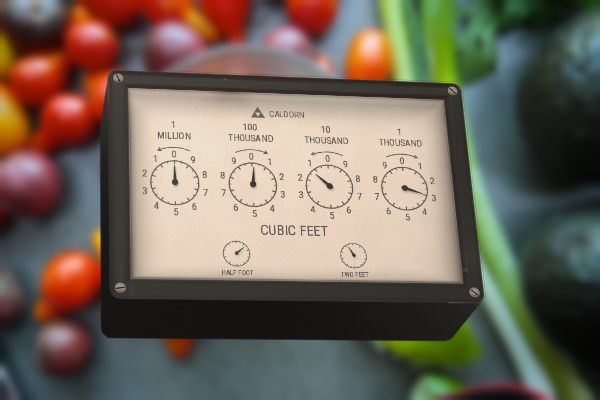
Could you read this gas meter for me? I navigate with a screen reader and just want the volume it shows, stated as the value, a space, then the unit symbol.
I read 1300 ft³
